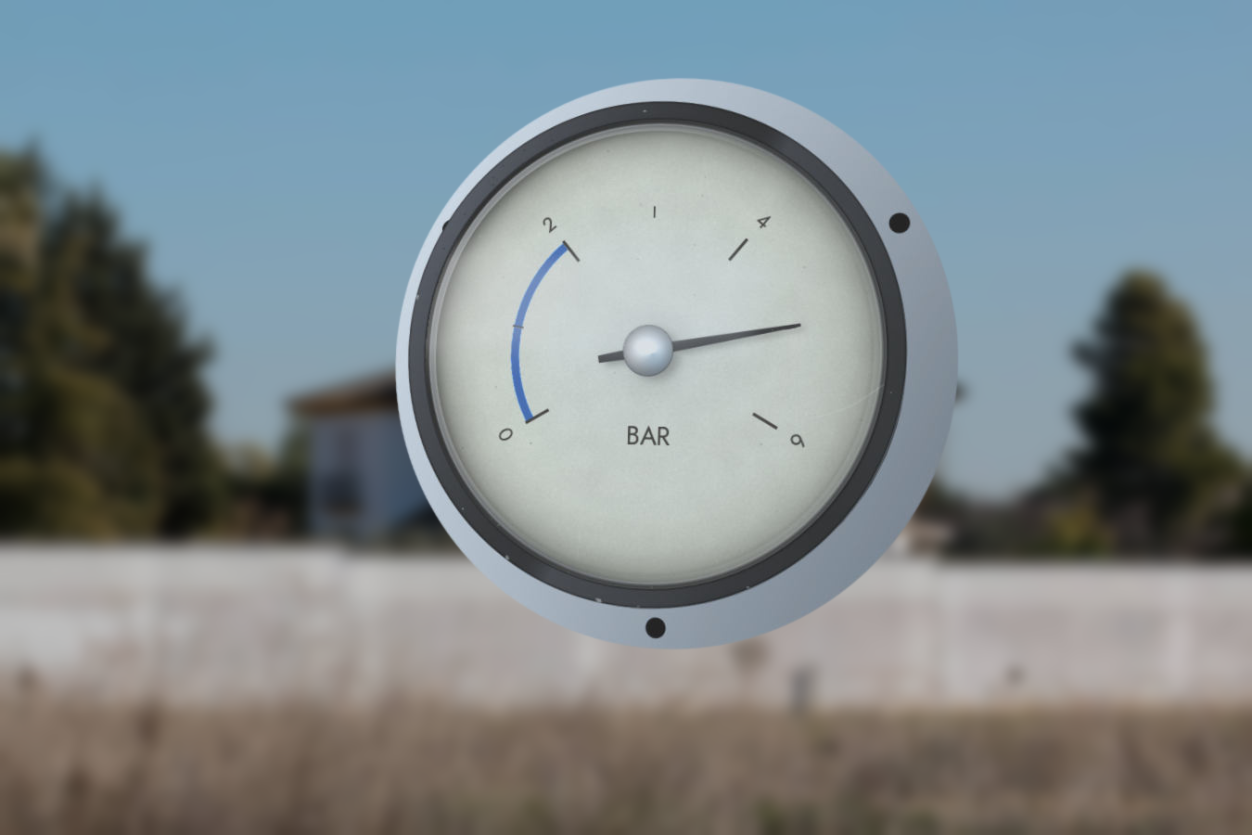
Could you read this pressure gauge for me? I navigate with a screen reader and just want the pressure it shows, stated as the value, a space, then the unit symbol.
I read 5 bar
